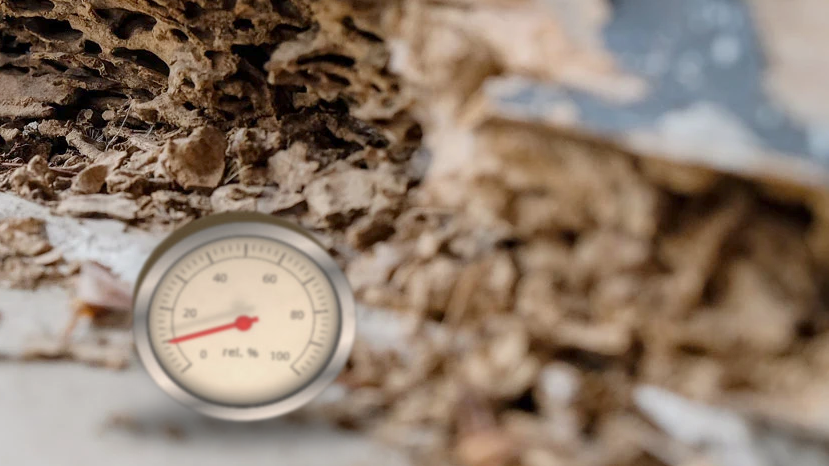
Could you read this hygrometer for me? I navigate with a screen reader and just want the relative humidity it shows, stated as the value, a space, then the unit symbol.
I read 10 %
